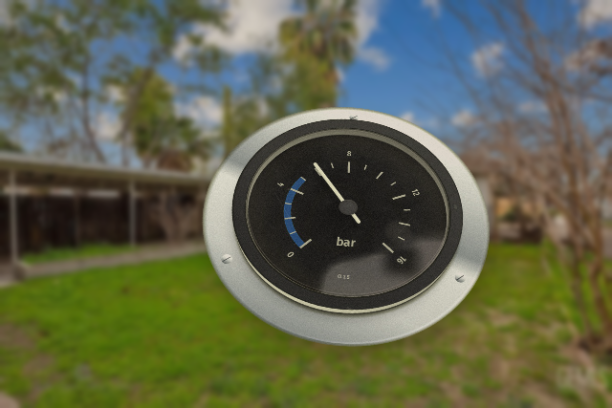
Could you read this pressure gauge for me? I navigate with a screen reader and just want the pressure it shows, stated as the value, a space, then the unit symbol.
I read 6 bar
